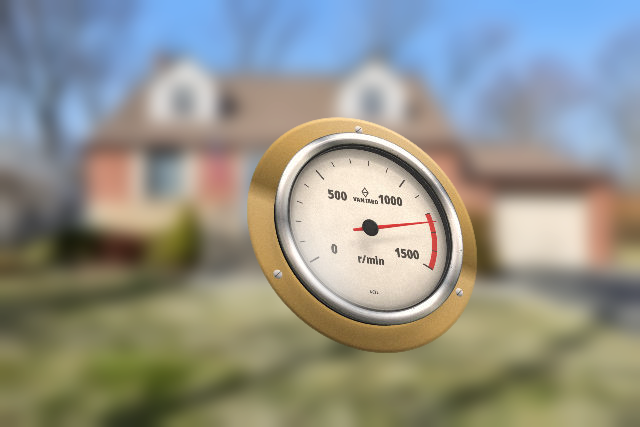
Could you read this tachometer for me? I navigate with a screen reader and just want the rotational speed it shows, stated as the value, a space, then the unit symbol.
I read 1250 rpm
